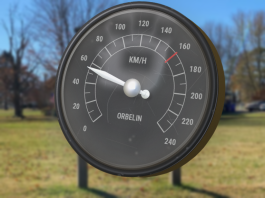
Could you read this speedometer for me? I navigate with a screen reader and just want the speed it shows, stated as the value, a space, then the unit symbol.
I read 55 km/h
